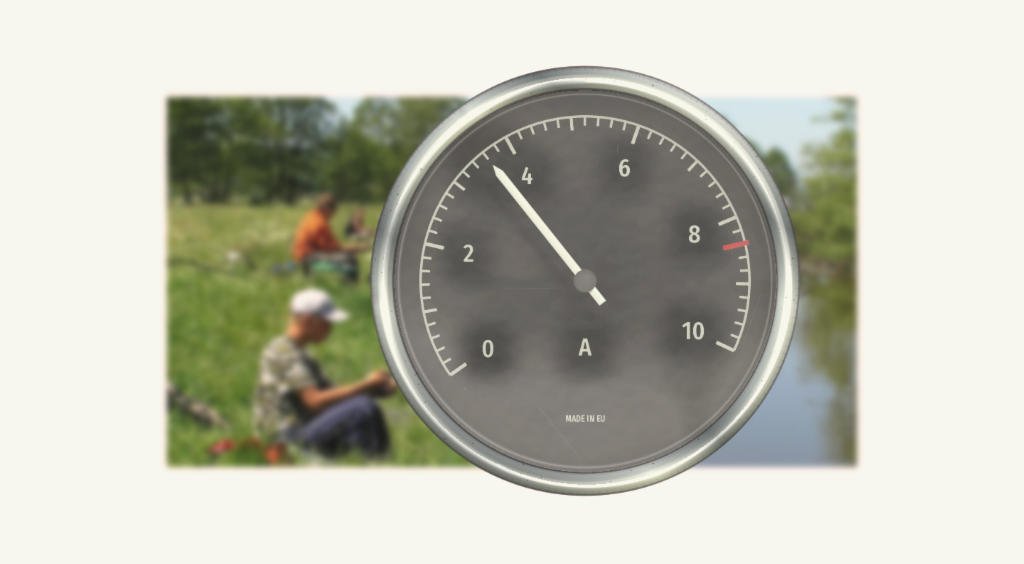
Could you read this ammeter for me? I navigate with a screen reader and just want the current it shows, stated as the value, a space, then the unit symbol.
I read 3.6 A
